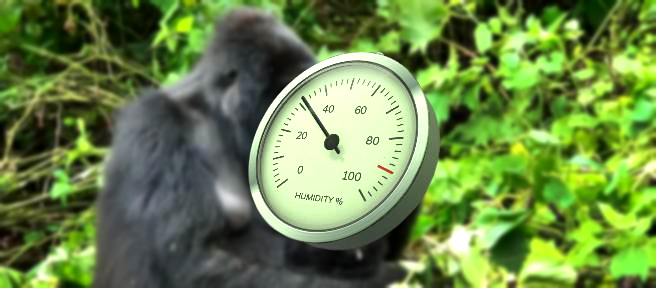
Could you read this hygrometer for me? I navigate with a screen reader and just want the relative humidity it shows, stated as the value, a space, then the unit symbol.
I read 32 %
